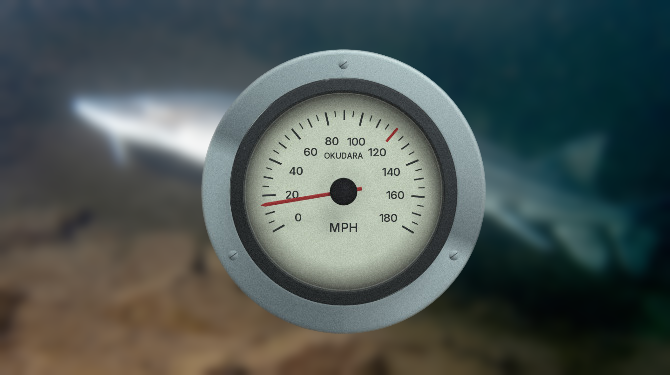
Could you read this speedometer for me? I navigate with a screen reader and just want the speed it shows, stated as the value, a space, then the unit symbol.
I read 15 mph
